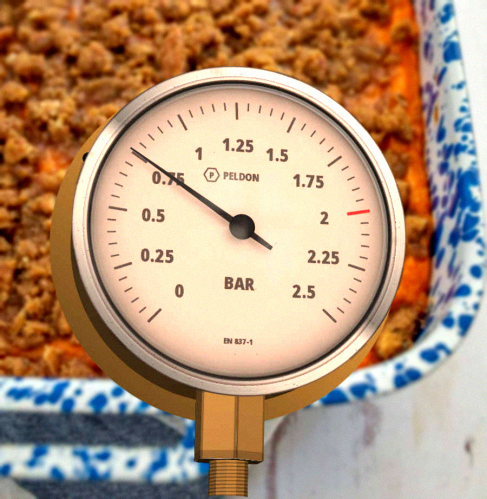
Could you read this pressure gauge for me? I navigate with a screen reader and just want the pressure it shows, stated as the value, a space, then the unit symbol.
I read 0.75 bar
